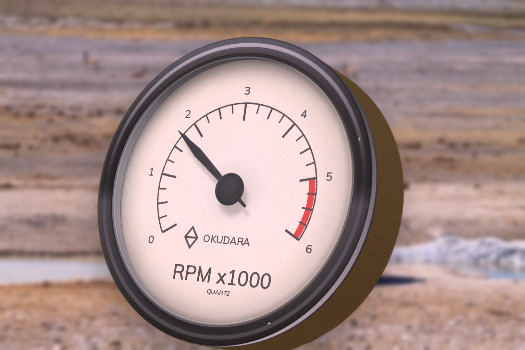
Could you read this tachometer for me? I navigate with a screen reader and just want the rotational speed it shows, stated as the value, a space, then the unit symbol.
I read 1750 rpm
